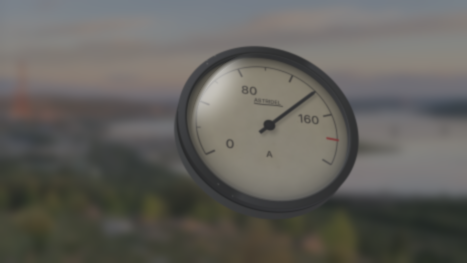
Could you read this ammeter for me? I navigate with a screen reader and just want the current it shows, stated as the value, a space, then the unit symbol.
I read 140 A
